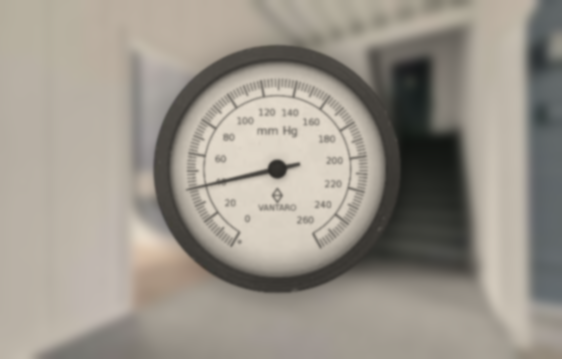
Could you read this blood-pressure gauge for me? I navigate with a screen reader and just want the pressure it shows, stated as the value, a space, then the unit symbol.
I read 40 mmHg
